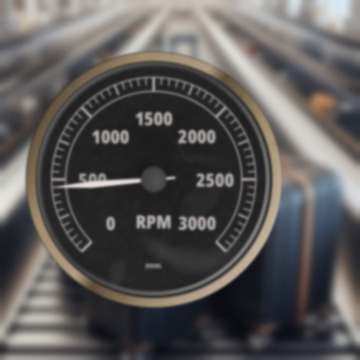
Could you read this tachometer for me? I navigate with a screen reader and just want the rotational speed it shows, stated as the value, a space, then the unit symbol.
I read 450 rpm
